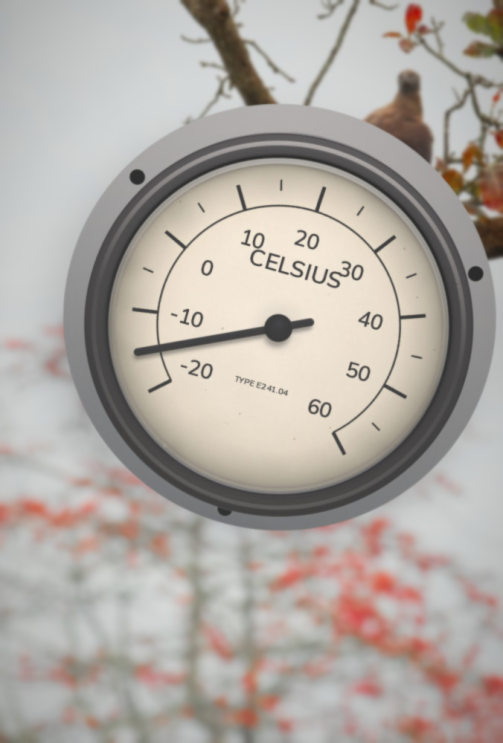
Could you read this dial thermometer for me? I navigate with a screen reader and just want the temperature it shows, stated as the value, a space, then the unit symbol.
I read -15 °C
